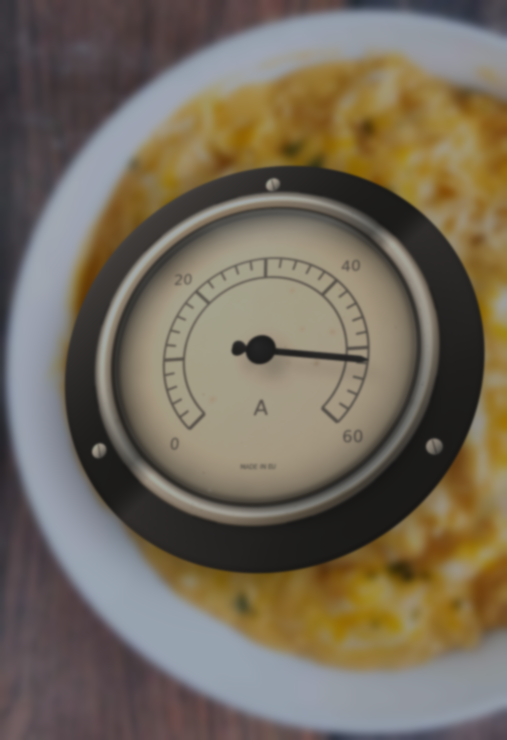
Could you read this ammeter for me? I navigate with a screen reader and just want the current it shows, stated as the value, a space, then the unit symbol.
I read 52 A
